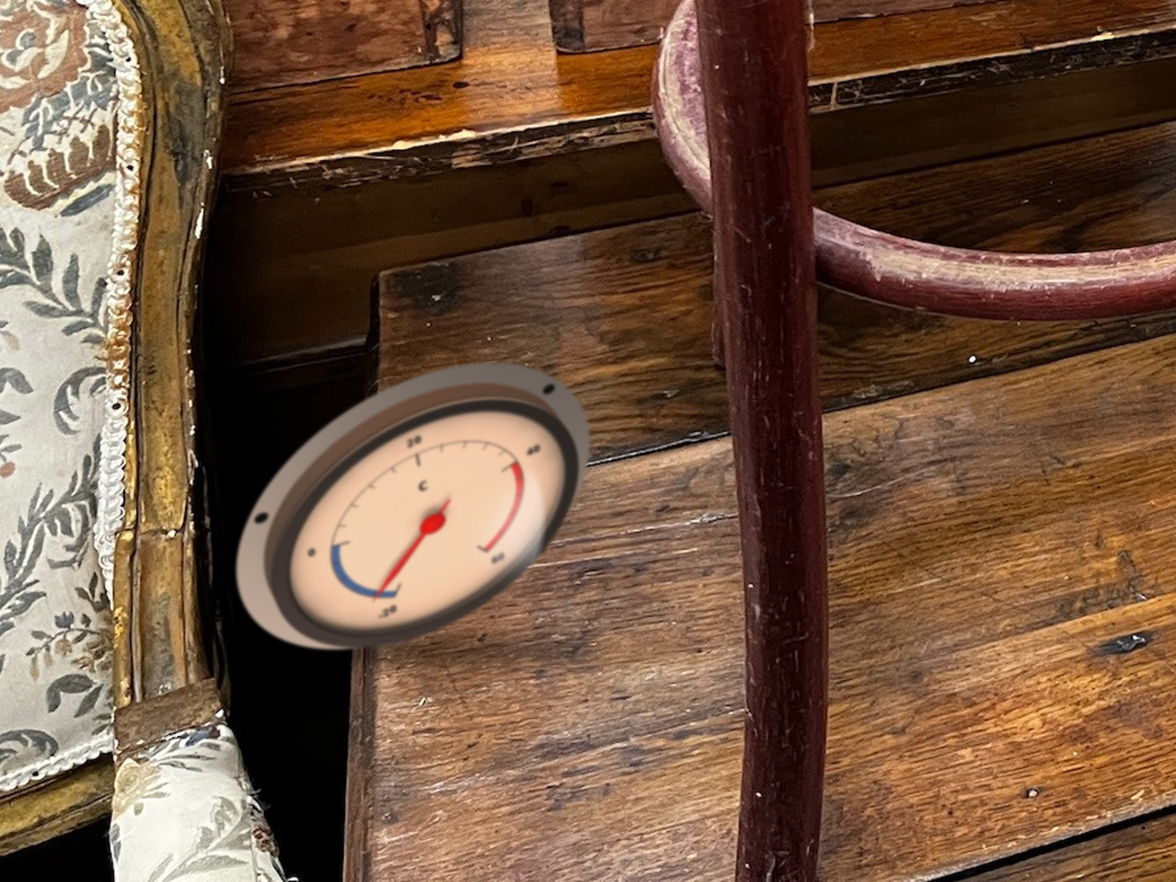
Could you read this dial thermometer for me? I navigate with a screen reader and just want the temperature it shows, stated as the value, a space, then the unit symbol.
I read -16 °C
